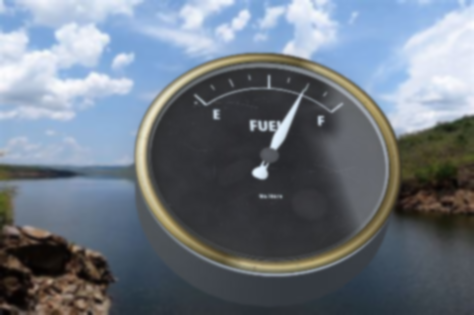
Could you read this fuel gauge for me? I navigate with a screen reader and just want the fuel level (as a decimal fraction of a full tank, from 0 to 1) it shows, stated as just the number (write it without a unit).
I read 0.75
